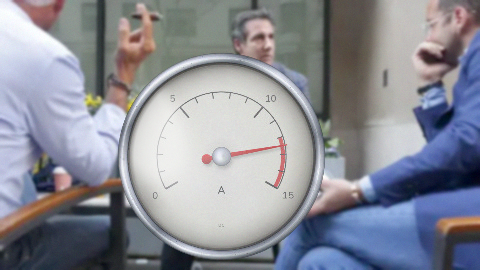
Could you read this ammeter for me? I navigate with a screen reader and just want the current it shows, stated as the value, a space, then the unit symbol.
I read 12.5 A
